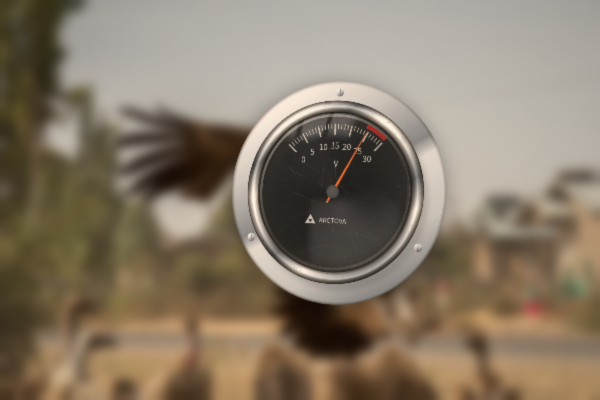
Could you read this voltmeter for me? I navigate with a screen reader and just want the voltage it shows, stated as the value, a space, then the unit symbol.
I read 25 V
